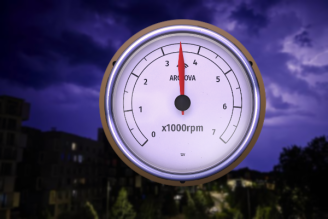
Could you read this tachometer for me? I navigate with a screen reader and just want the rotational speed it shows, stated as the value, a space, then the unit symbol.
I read 3500 rpm
